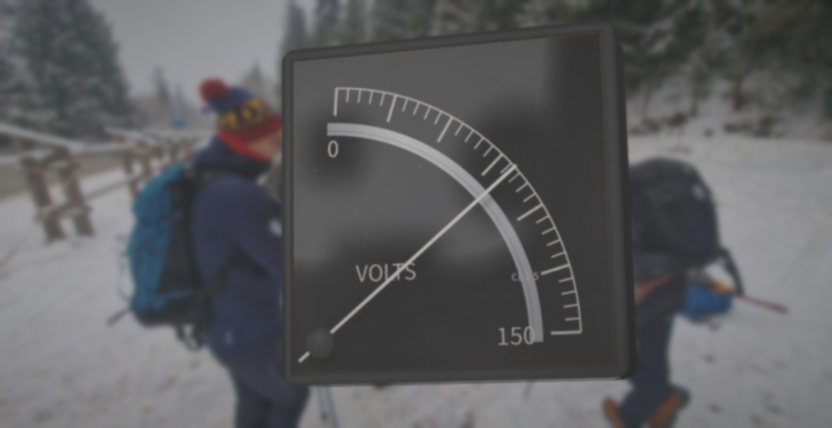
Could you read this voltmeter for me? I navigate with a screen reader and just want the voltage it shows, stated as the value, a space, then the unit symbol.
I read 82.5 V
